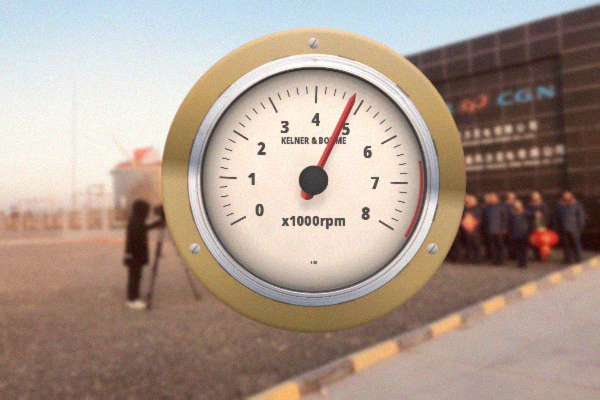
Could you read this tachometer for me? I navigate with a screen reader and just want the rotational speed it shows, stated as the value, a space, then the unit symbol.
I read 4800 rpm
